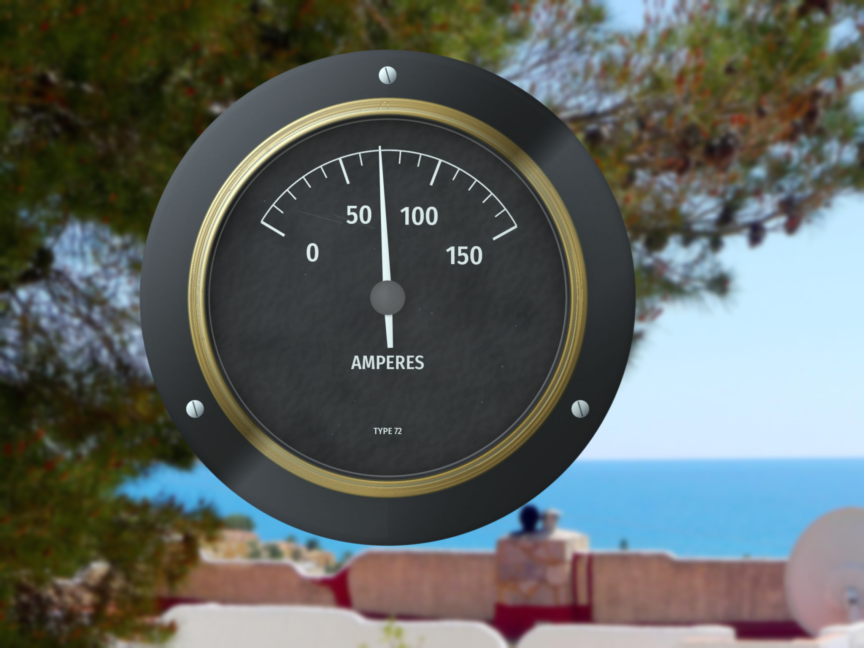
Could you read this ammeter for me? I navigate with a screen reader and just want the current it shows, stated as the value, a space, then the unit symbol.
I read 70 A
